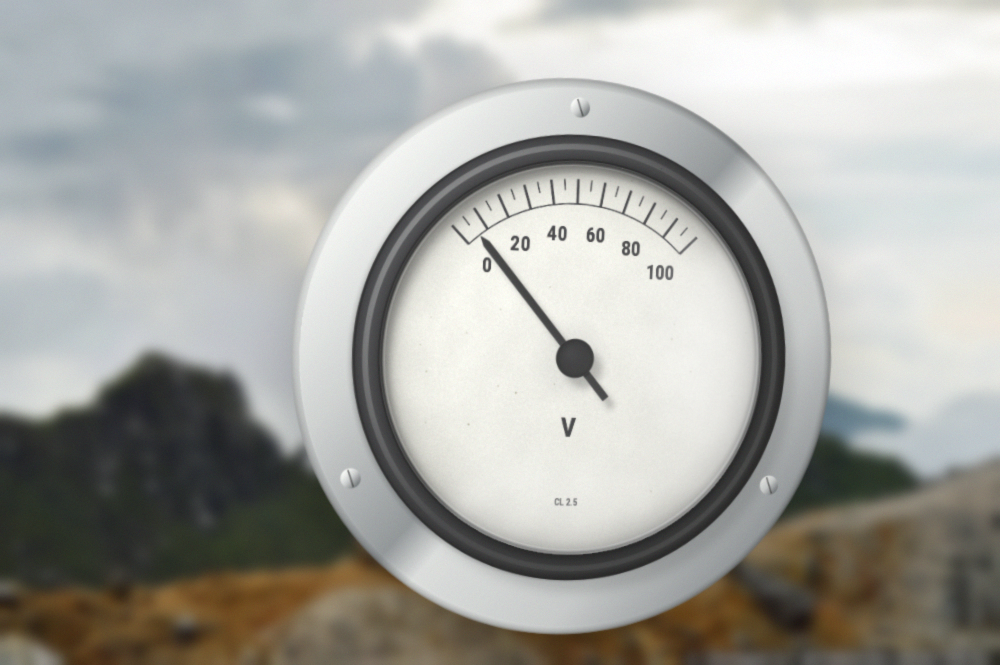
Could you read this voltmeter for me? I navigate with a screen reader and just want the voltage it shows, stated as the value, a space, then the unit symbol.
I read 5 V
